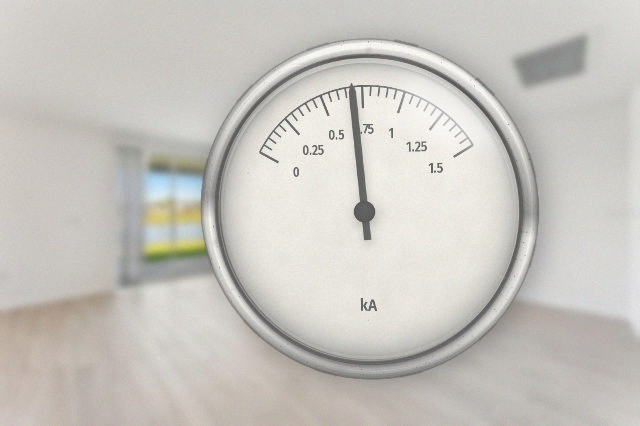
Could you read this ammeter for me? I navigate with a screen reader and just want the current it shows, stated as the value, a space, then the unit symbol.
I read 0.7 kA
